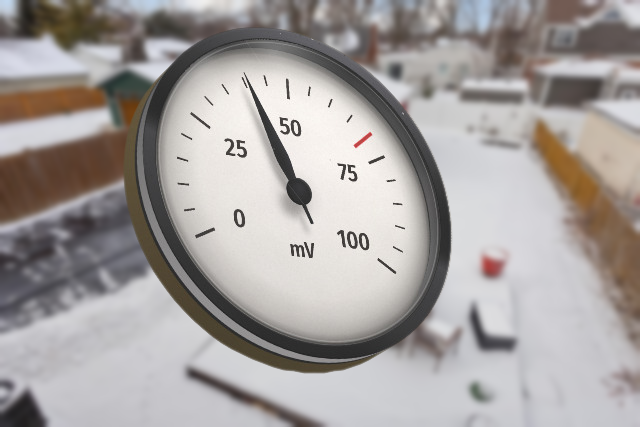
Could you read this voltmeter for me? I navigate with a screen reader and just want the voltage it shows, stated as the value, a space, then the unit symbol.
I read 40 mV
